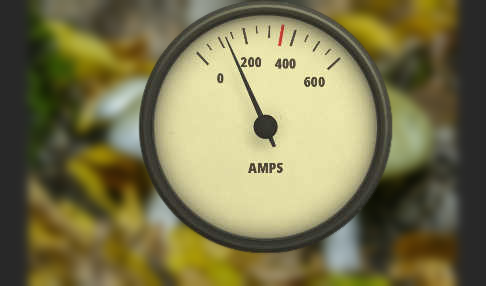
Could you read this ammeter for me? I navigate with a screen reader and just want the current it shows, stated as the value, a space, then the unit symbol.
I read 125 A
